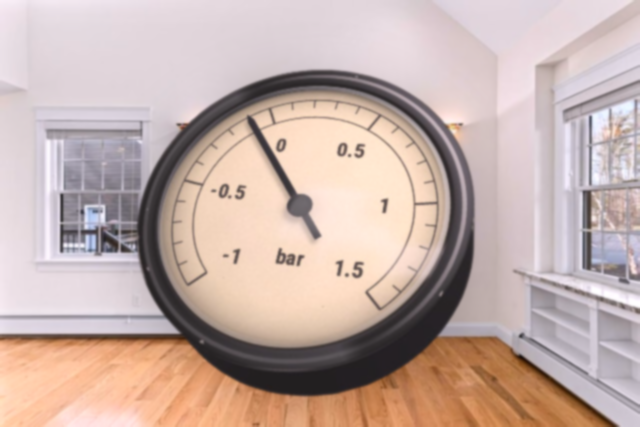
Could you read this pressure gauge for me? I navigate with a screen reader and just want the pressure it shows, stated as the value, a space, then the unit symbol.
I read -0.1 bar
